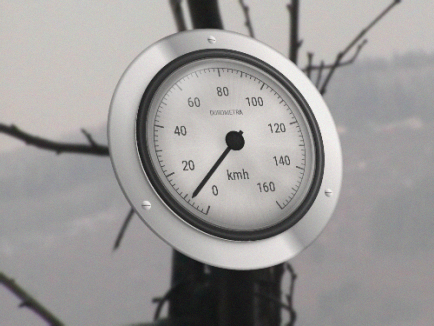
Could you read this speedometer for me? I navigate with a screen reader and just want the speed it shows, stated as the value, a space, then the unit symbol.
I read 8 km/h
